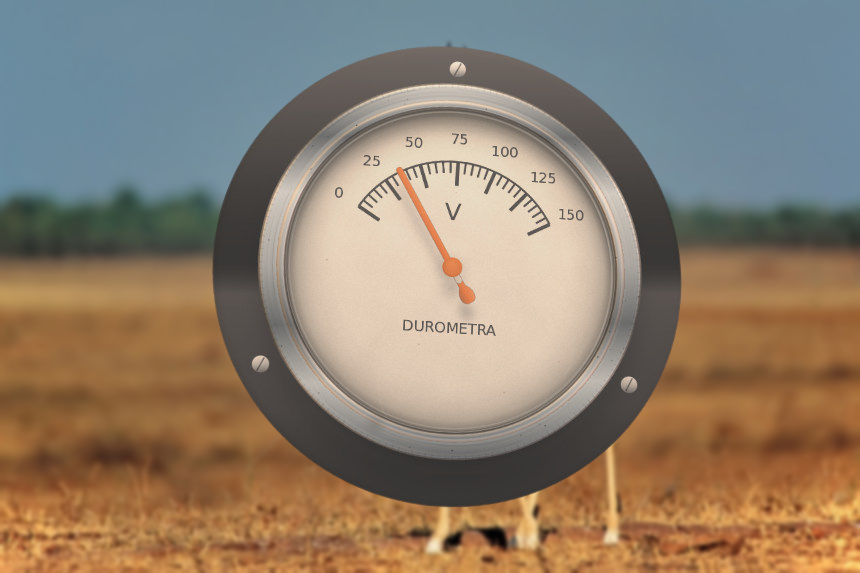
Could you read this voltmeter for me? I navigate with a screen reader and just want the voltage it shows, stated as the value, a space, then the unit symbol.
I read 35 V
